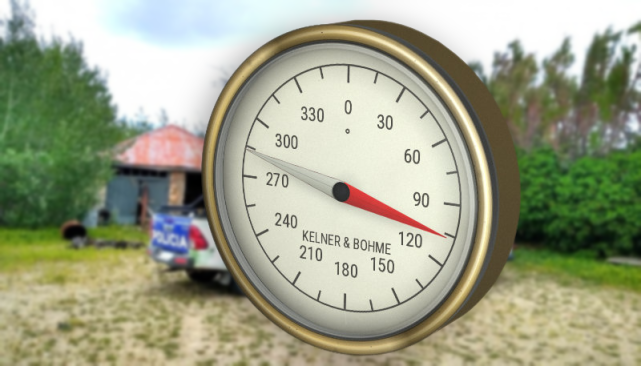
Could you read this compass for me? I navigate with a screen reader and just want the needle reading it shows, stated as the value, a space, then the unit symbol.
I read 105 °
